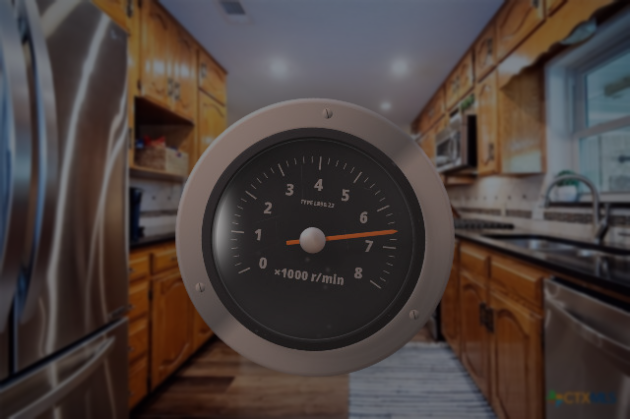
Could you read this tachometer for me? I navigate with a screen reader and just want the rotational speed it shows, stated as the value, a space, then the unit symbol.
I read 6600 rpm
